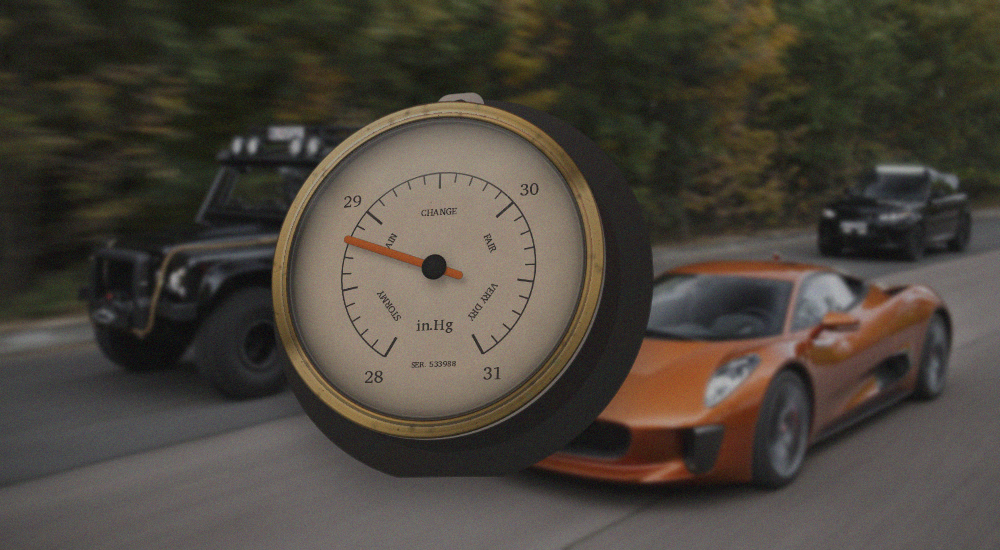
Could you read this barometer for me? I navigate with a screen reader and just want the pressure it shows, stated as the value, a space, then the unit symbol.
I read 28.8 inHg
